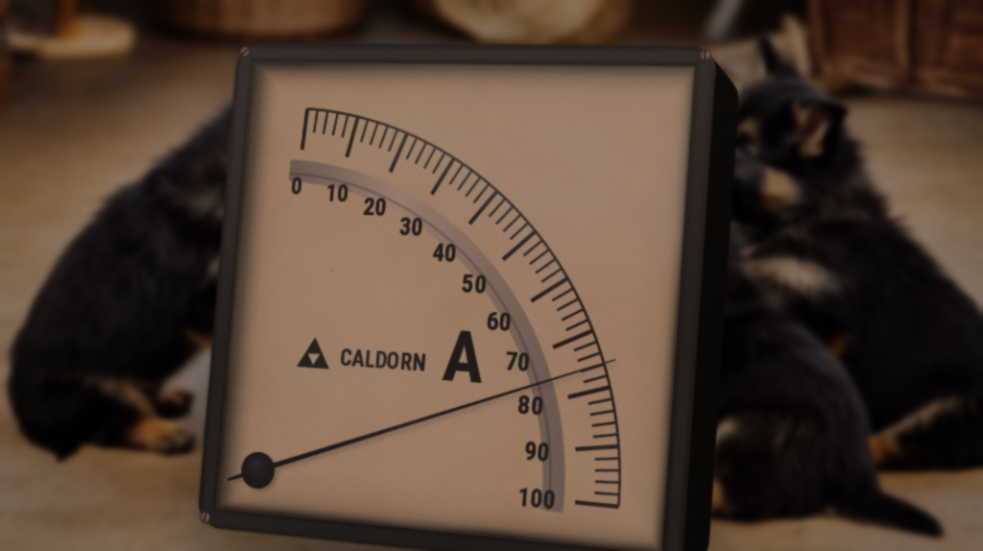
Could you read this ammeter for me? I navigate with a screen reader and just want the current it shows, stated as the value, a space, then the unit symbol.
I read 76 A
